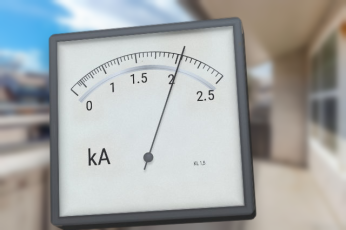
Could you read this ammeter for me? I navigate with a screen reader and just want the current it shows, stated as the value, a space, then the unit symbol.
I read 2.05 kA
